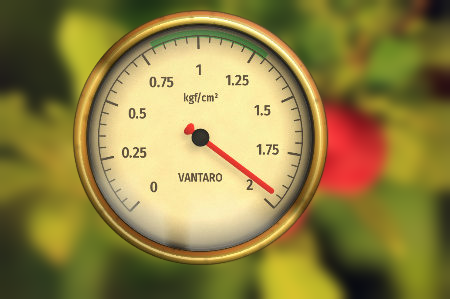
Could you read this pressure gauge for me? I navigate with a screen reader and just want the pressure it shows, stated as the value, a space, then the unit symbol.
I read 1.95 kg/cm²
